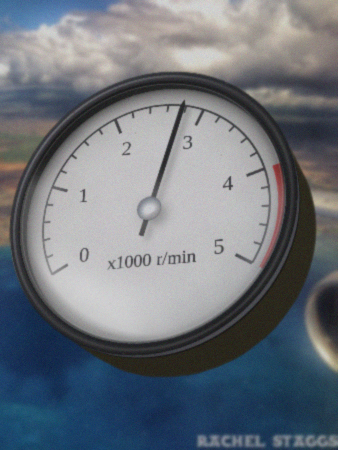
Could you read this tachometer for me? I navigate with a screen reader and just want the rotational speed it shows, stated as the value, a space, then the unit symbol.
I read 2800 rpm
